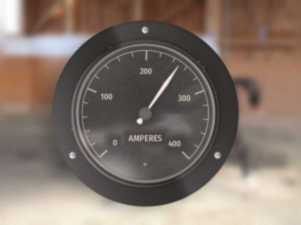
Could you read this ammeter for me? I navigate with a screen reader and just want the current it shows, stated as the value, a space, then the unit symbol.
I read 250 A
